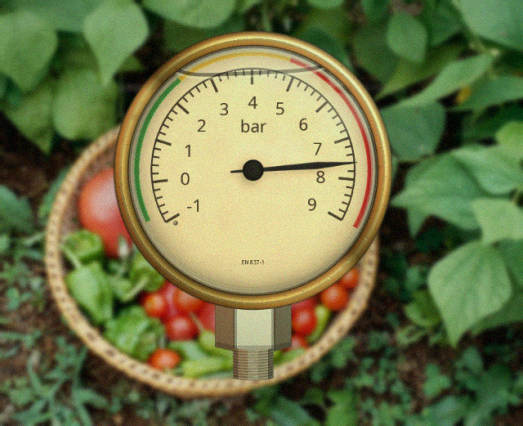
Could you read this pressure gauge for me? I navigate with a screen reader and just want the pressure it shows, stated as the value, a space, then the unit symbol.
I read 7.6 bar
